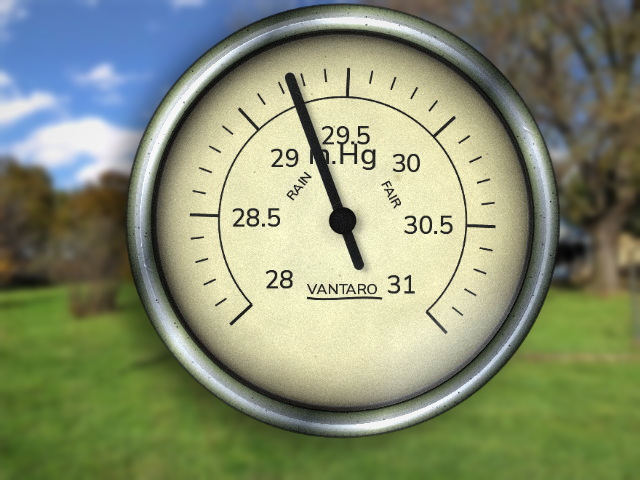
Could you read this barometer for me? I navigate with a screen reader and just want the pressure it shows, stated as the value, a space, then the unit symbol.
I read 29.25 inHg
